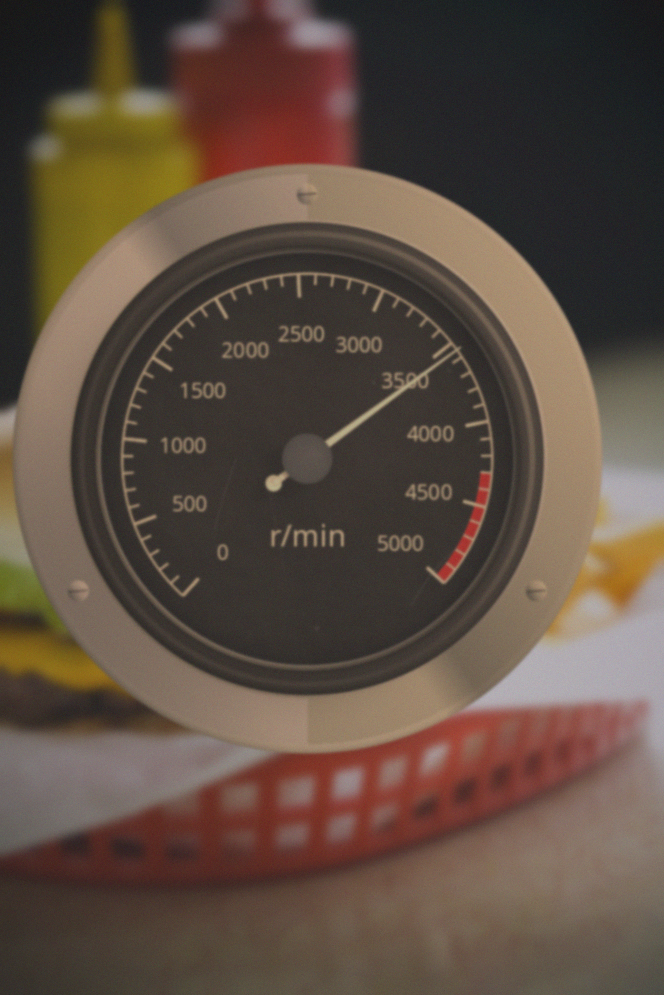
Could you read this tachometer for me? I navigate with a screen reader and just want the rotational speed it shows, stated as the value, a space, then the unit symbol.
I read 3550 rpm
